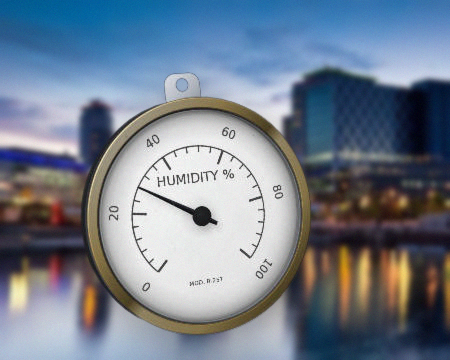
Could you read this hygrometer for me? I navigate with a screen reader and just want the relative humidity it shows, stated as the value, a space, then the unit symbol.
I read 28 %
